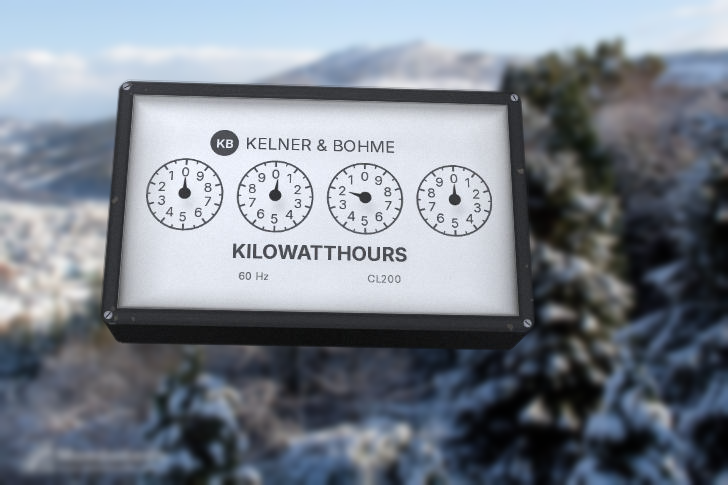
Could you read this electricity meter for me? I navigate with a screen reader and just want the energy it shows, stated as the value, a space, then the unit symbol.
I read 20 kWh
